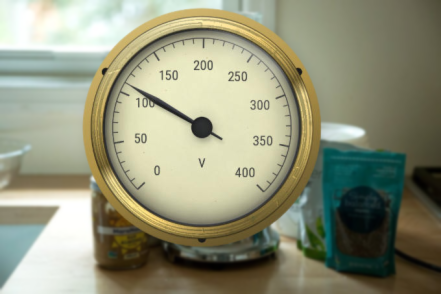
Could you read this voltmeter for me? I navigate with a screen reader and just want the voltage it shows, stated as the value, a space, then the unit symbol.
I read 110 V
